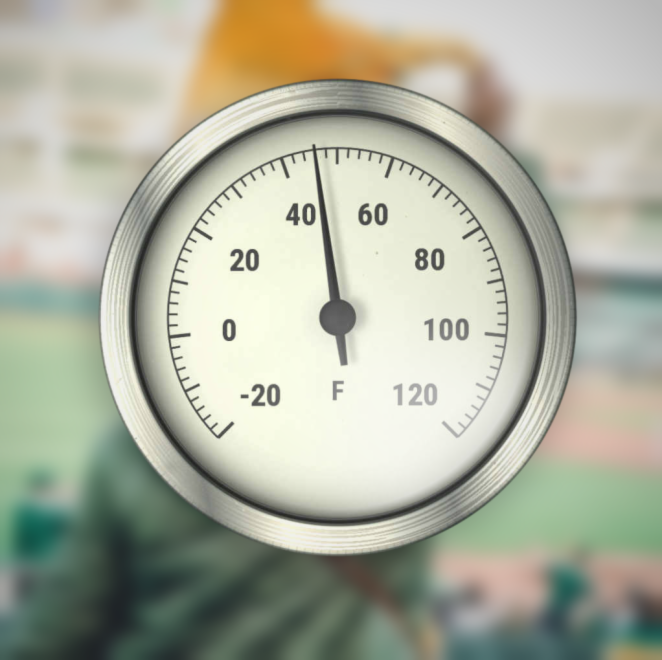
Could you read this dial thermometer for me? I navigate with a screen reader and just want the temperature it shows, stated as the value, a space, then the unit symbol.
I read 46 °F
